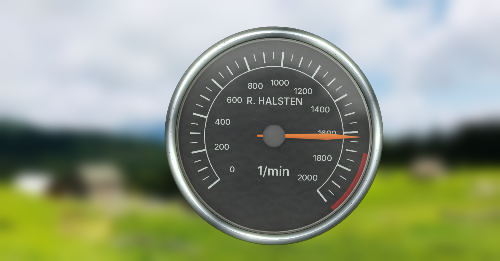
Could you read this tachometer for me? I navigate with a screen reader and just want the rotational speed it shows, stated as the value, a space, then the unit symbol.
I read 1625 rpm
